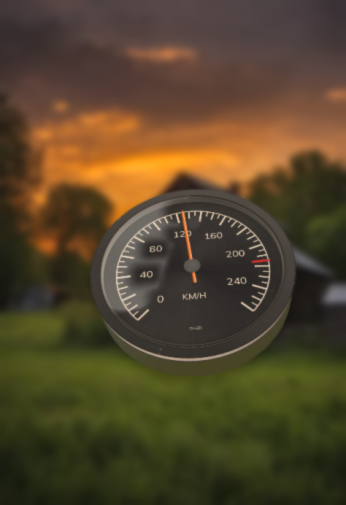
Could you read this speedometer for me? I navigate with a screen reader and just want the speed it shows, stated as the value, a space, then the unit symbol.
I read 125 km/h
